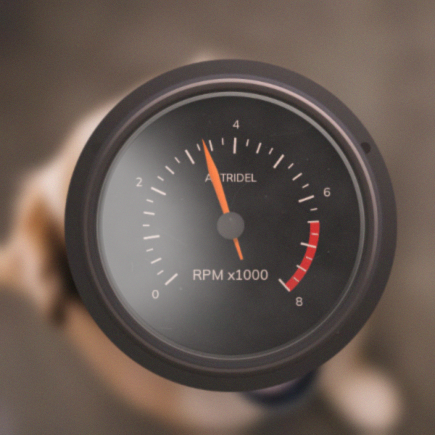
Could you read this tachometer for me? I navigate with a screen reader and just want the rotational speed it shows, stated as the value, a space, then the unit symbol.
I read 3375 rpm
